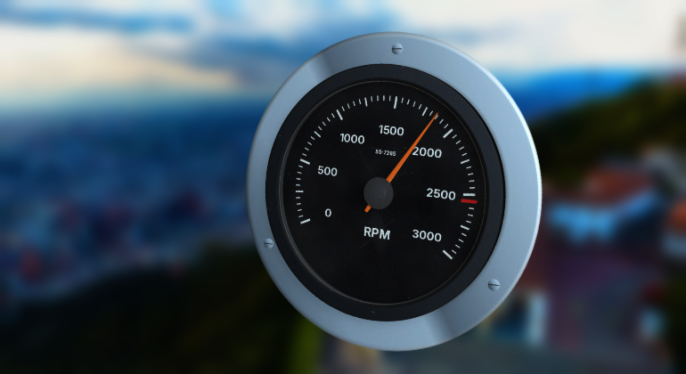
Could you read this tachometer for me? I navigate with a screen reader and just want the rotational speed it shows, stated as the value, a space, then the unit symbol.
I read 1850 rpm
